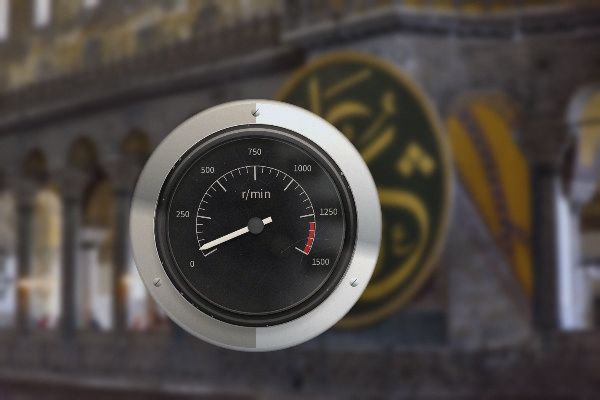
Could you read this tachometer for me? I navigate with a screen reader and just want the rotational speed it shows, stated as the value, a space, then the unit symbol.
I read 50 rpm
